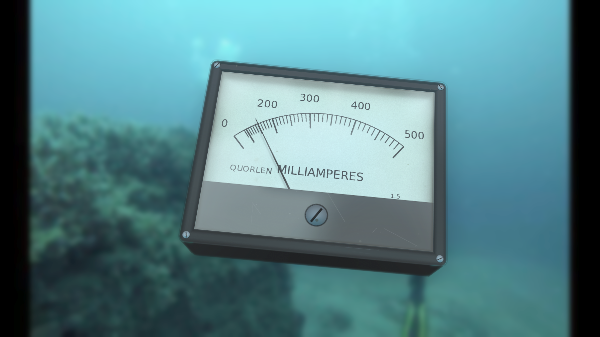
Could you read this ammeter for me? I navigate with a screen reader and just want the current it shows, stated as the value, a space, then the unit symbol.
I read 150 mA
